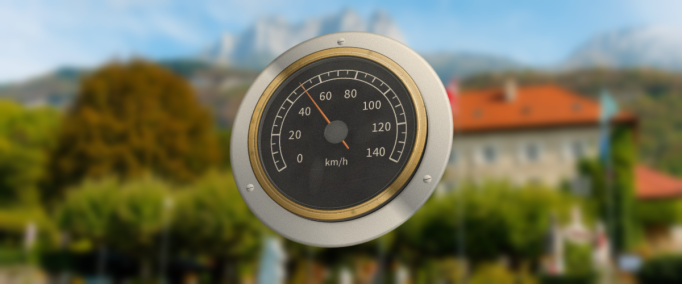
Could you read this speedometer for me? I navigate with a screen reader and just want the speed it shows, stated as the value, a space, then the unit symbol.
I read 50 km/h
